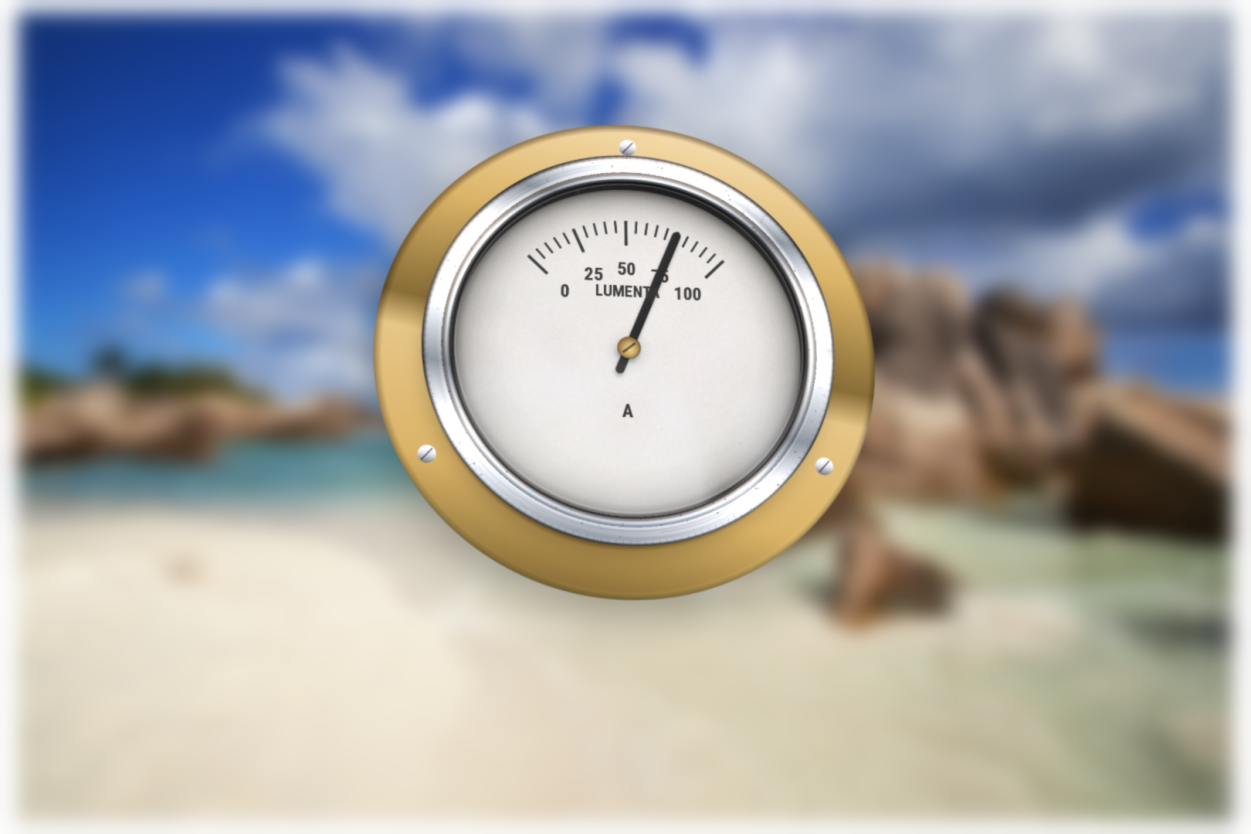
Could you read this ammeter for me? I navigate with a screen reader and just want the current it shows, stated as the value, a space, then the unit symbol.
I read 75 A
